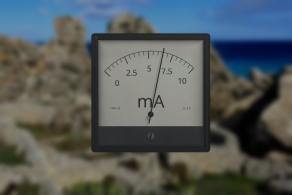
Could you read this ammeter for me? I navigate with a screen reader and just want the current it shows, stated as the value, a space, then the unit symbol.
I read 6.5 mA
